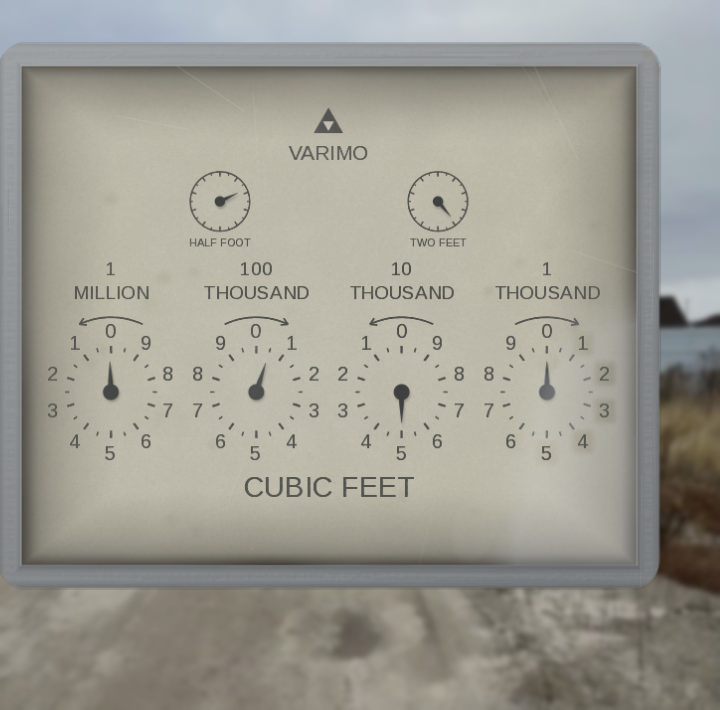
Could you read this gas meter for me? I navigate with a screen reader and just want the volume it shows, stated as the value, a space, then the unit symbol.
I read 5000 ft³
